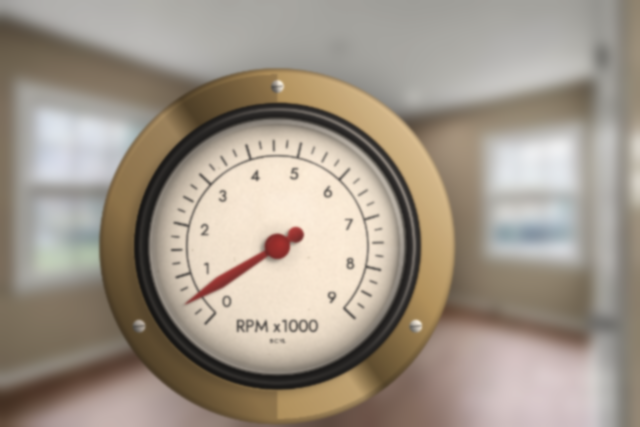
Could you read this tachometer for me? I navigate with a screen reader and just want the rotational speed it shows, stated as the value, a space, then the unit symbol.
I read 500 rpm
